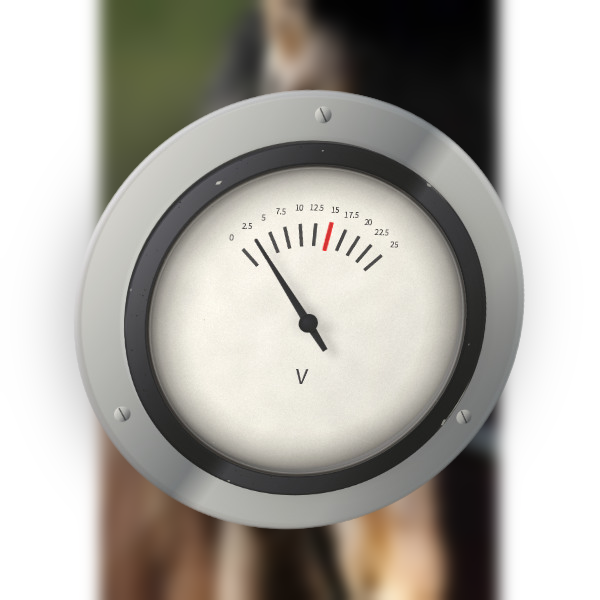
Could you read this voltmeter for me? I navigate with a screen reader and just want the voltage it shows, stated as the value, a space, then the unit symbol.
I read 2.5 V
